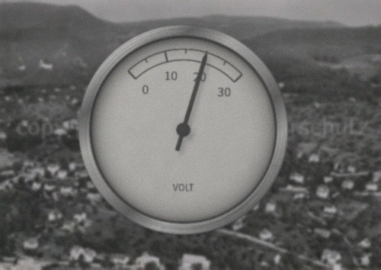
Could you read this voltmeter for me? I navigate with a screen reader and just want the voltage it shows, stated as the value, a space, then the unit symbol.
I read 20 V
